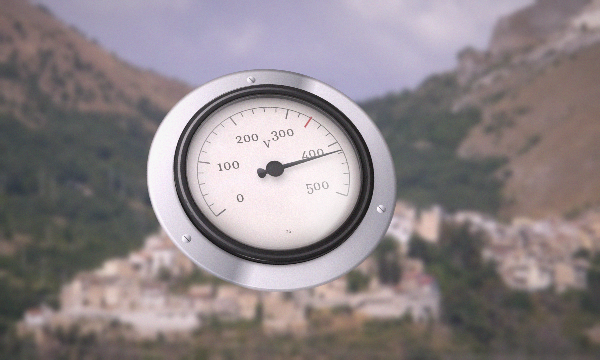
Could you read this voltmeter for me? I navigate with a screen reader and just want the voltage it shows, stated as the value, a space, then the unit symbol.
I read 420 V
